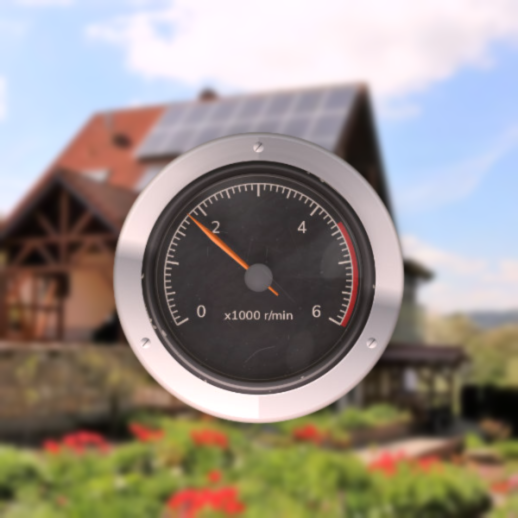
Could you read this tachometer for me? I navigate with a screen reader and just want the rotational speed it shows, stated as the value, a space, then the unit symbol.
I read 1800 rpm
